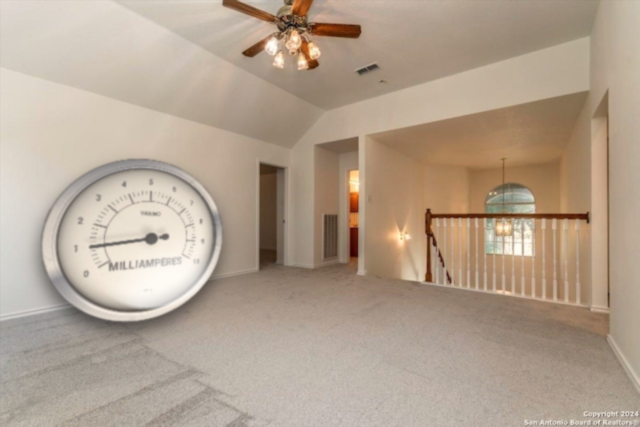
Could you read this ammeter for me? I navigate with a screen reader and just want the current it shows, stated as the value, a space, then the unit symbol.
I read 1 mA
